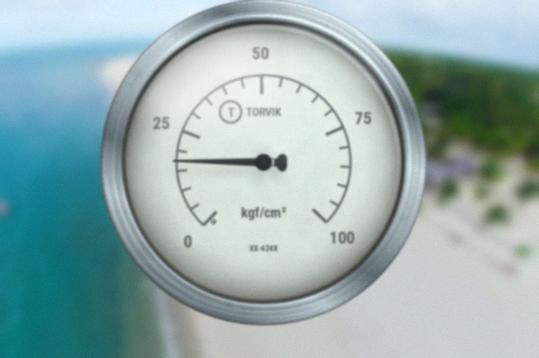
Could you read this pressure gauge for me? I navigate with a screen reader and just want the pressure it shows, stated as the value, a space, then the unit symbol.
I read 17.5 kg/cm²
